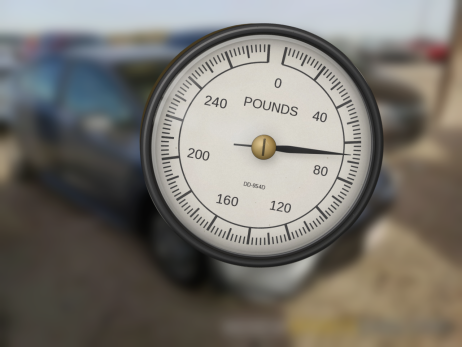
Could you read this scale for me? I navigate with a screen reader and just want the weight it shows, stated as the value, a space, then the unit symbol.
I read 66 lb
